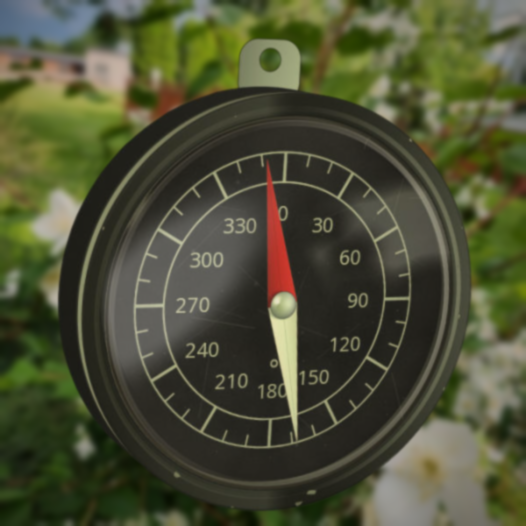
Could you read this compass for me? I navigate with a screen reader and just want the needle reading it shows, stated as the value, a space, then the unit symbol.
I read 350 °
